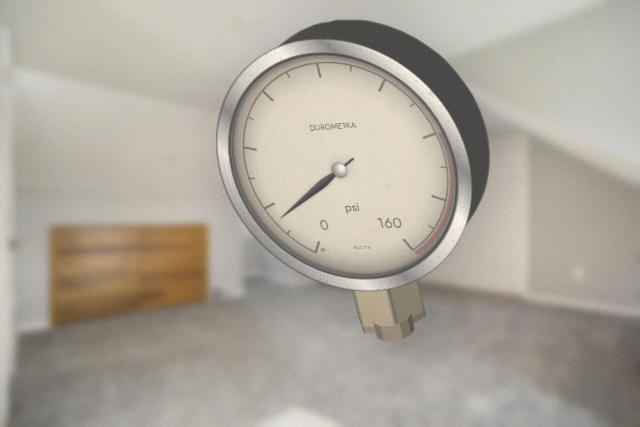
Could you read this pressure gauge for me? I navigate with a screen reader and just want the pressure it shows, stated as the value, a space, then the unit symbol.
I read 15 psi
